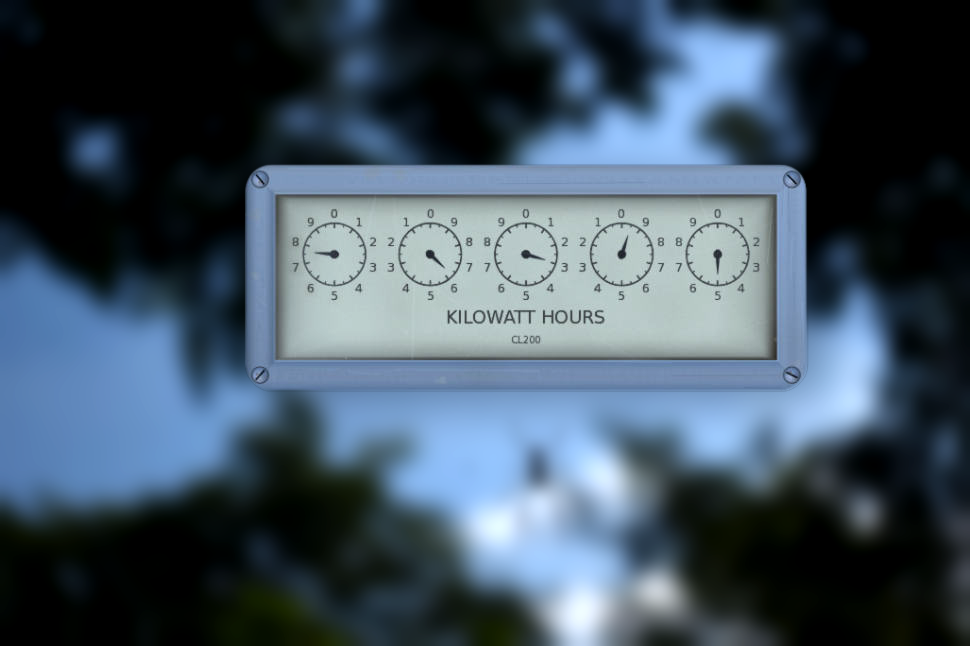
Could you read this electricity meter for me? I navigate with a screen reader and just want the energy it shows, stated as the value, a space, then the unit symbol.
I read 76295 kWh
